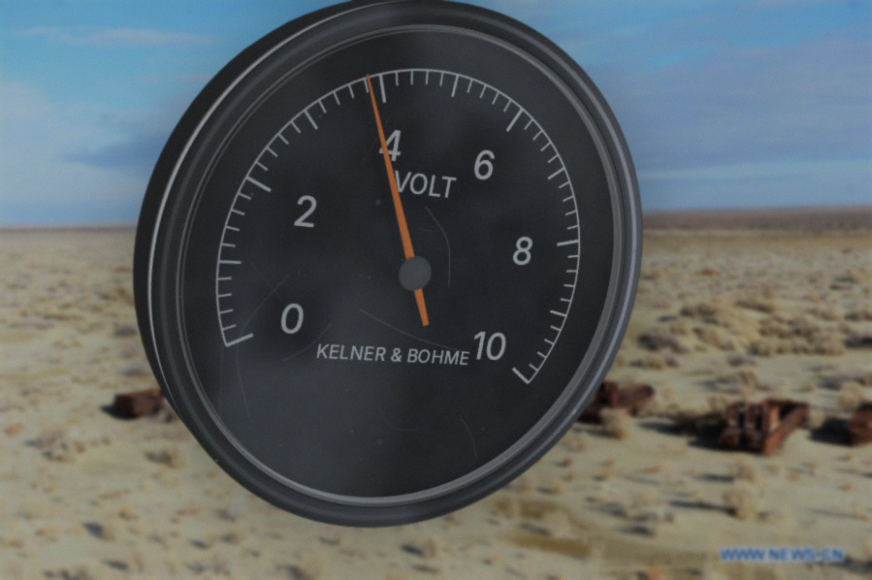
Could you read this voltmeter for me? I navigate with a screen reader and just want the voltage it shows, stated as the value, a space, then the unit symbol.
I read 3.8 V
